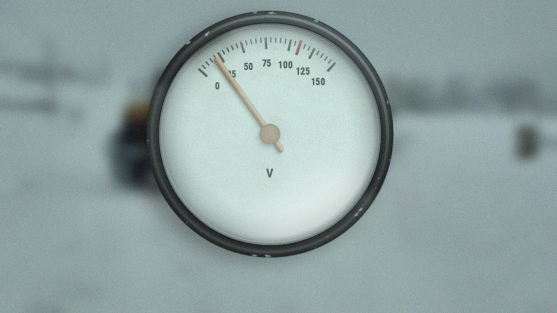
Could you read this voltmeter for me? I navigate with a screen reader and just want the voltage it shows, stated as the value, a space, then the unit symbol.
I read 20 V
